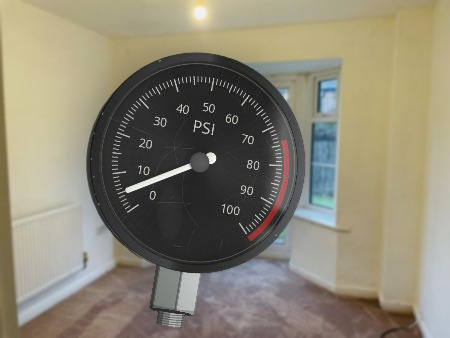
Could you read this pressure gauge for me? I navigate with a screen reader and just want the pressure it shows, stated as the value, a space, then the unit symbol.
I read 5 psi
